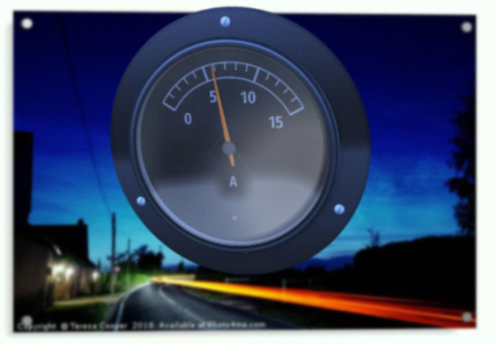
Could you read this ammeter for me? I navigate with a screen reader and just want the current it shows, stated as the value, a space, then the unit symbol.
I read 6 A
